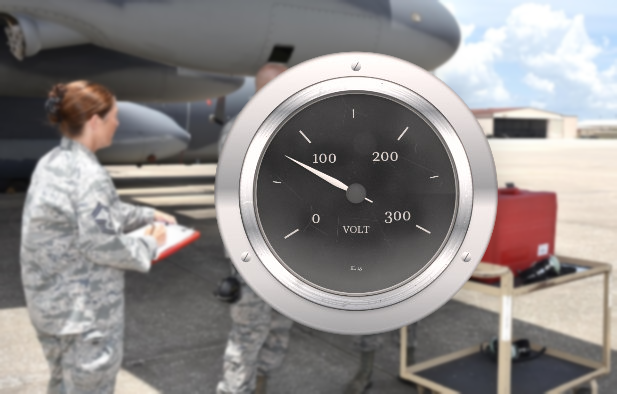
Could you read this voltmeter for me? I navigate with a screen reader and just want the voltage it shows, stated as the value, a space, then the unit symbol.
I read 75 V
